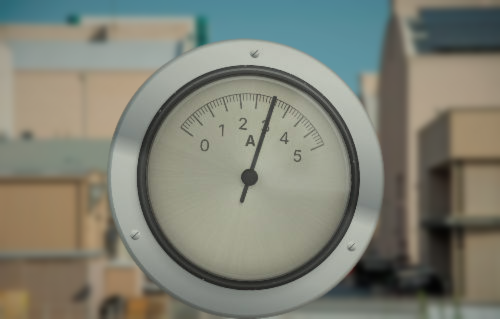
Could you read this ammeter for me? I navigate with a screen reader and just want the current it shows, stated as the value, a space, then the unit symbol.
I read 3 A
